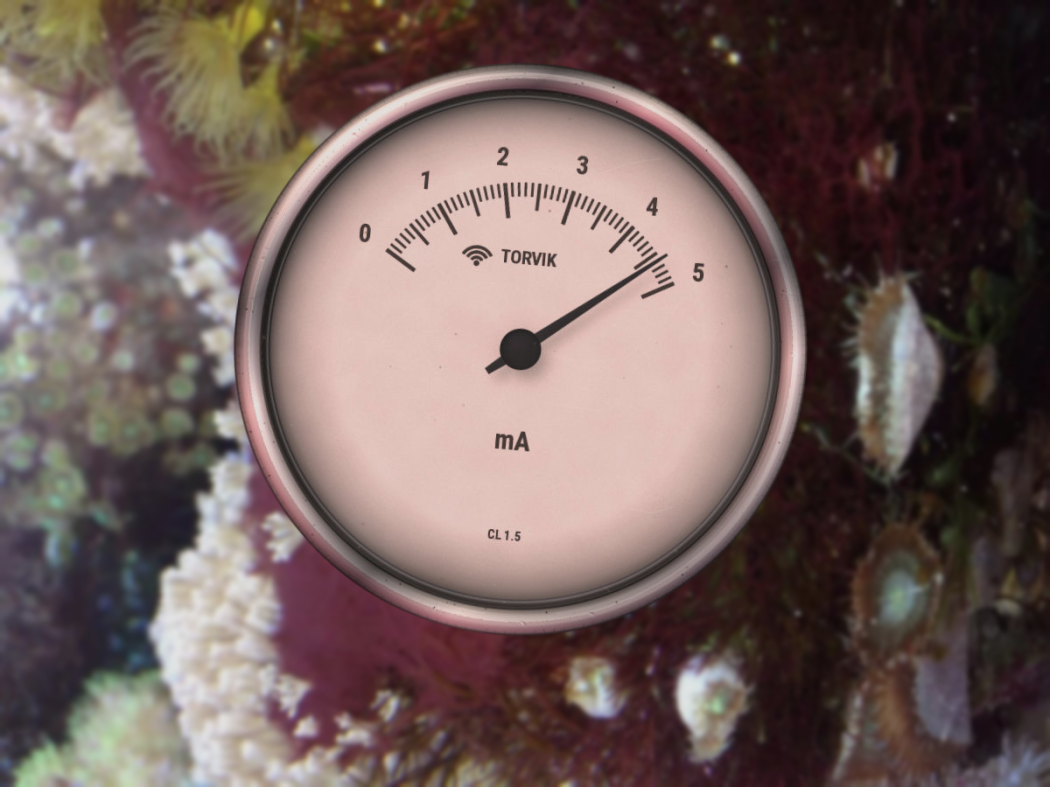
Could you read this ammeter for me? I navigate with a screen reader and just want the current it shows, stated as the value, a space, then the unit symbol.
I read 4.6 mA
